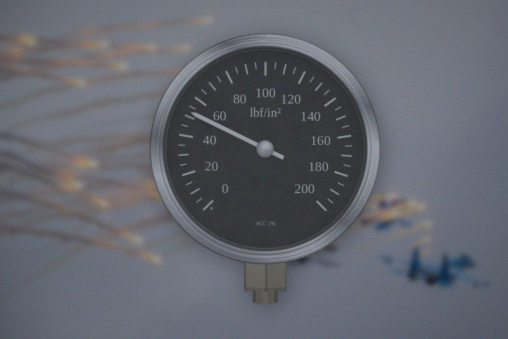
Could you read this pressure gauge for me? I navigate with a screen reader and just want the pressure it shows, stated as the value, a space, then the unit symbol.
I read 52.5 psi
